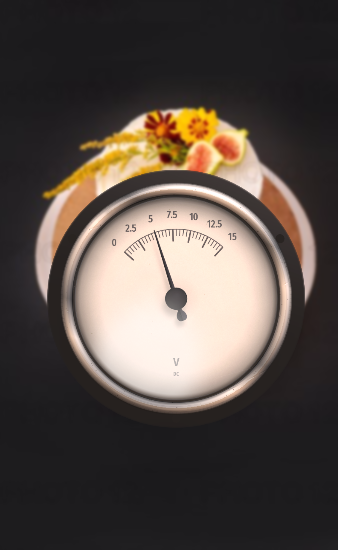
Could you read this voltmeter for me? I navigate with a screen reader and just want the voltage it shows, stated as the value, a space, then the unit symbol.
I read 5 V
